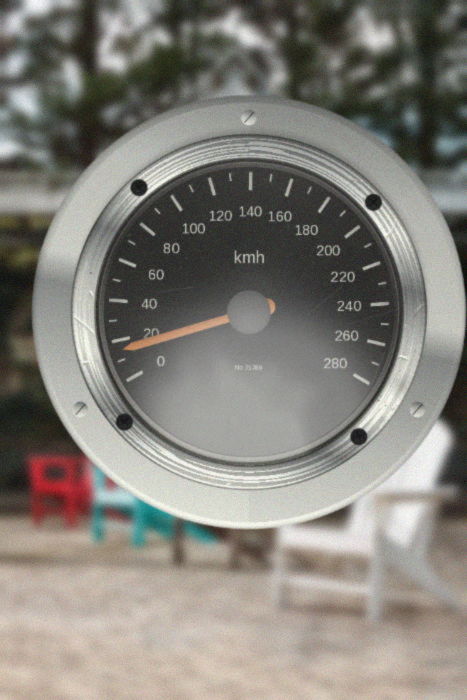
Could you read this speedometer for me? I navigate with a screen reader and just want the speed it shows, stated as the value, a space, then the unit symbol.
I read 15 km/h
